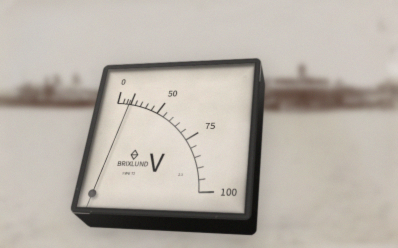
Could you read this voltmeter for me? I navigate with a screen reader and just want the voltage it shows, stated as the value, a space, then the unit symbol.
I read 25 V
